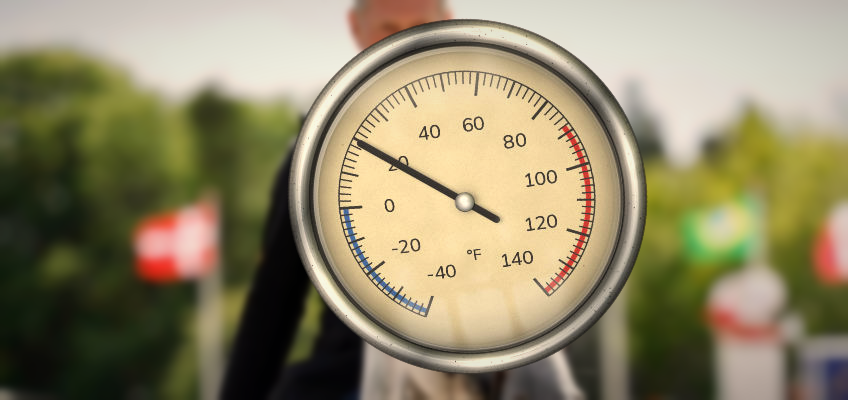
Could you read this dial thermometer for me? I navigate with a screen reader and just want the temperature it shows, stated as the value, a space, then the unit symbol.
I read 20 °F
